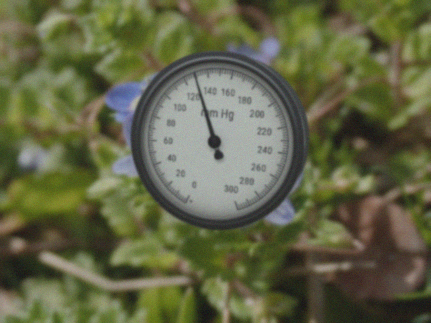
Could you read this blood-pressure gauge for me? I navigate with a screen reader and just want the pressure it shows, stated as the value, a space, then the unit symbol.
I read 130 mmHg
